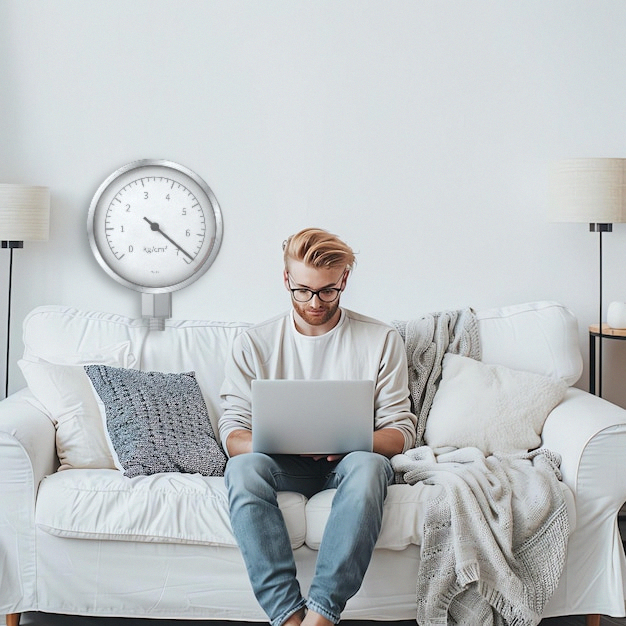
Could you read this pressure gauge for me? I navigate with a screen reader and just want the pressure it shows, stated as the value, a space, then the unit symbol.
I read 6.8 kg/cm²
